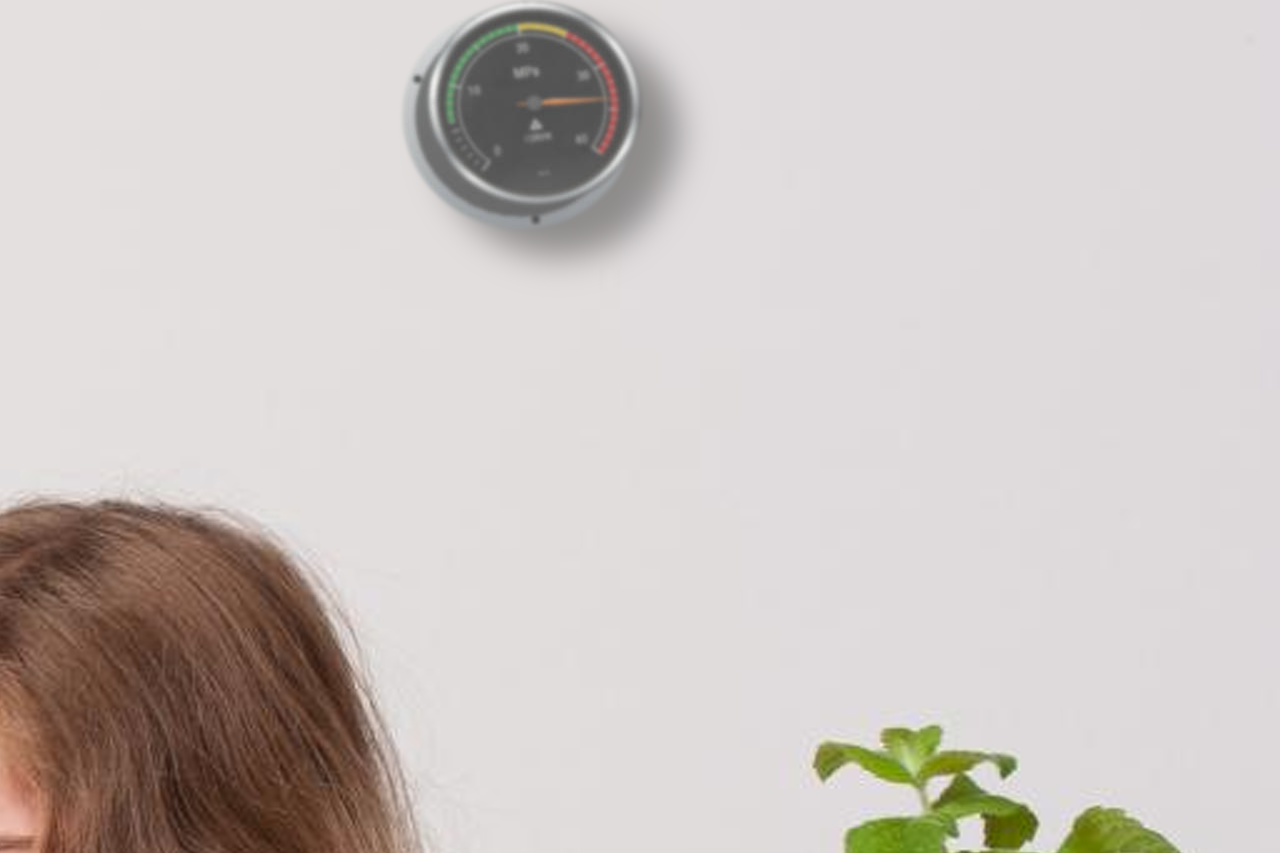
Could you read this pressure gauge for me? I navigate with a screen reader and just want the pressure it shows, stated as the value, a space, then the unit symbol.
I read 34 MPa
